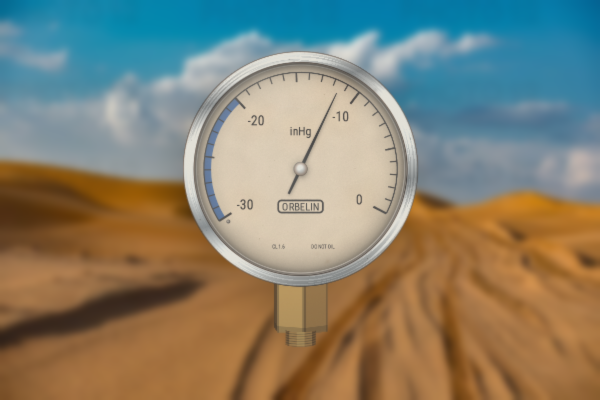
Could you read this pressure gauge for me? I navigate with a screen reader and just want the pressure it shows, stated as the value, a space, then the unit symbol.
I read -11.5 inHg
